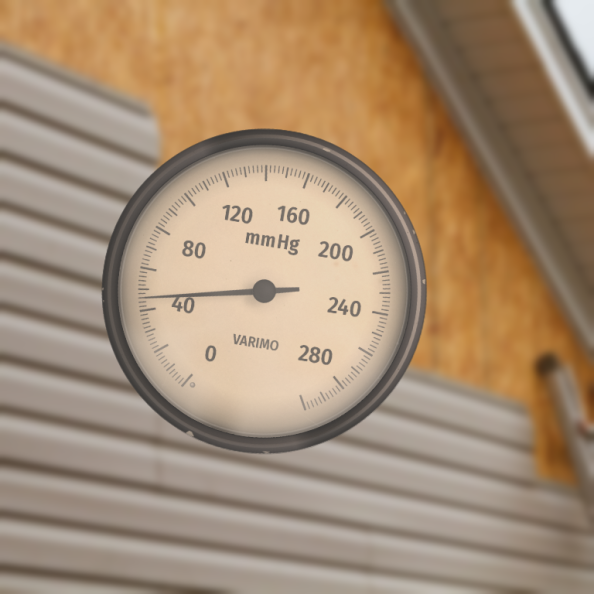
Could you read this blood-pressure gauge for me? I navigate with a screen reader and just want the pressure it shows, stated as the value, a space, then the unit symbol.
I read 46 mmHg
